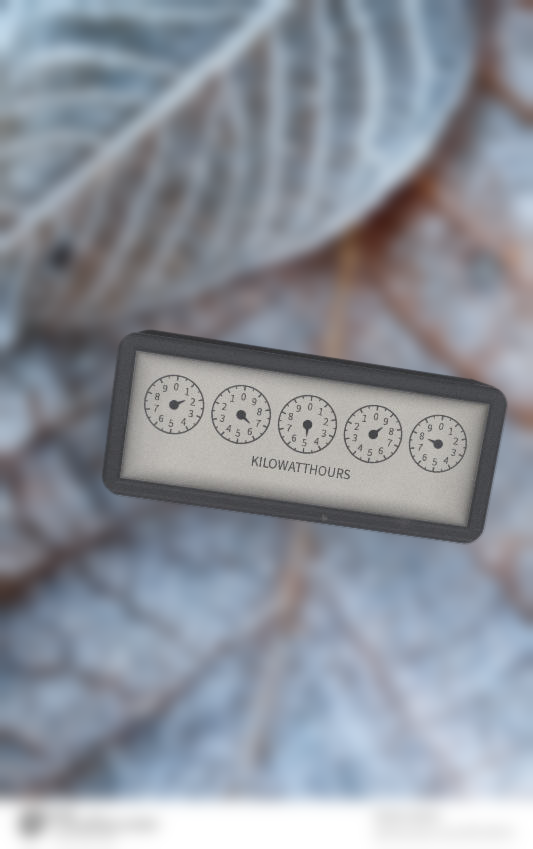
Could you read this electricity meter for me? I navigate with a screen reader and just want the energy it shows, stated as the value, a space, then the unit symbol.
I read 16488 kWh
